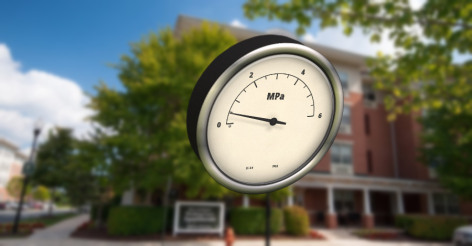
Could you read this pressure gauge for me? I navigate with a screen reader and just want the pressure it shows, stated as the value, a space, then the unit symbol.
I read 0.5 MPa
